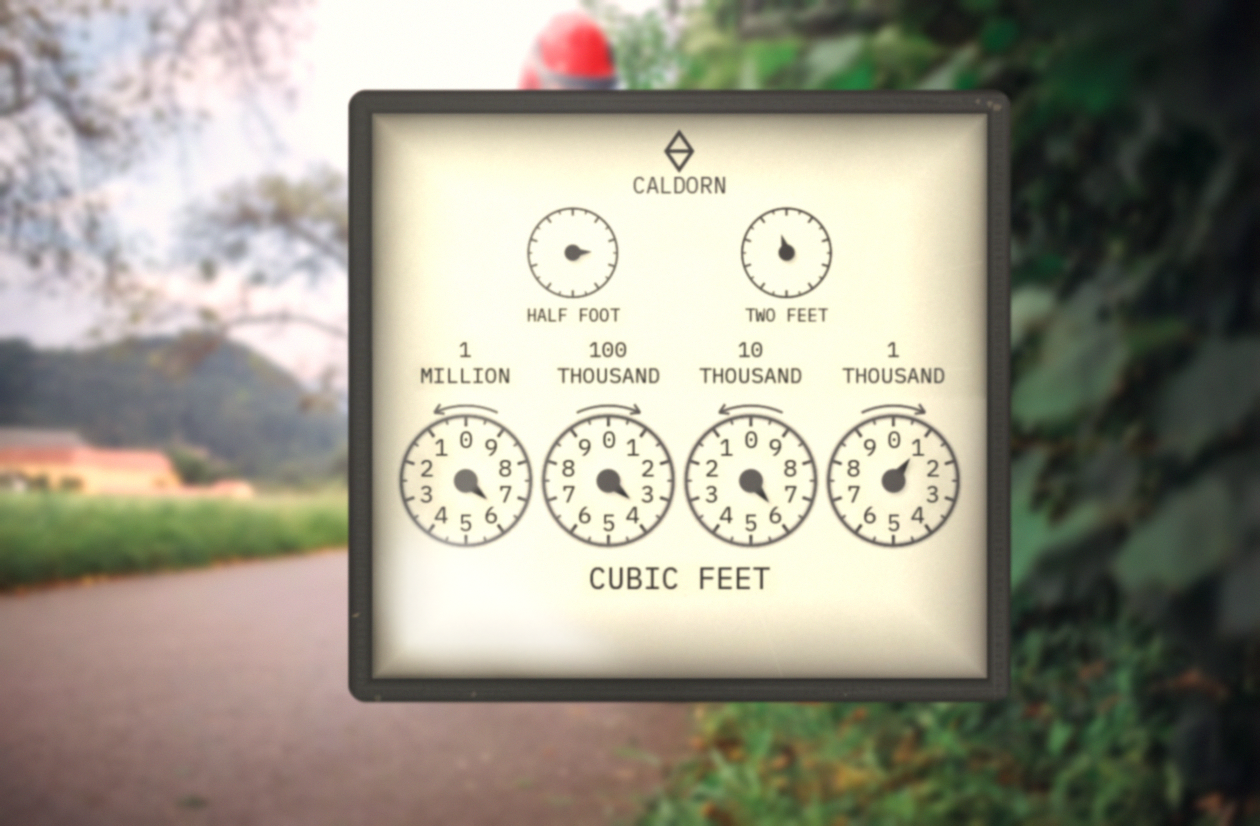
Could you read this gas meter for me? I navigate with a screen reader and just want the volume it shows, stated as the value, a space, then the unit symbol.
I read 636100 ft³
